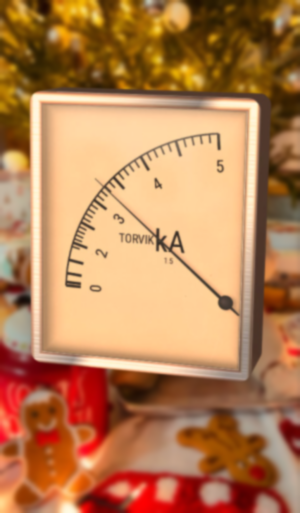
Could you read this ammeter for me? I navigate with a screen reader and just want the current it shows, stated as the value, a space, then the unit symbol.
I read 3.3 kA
